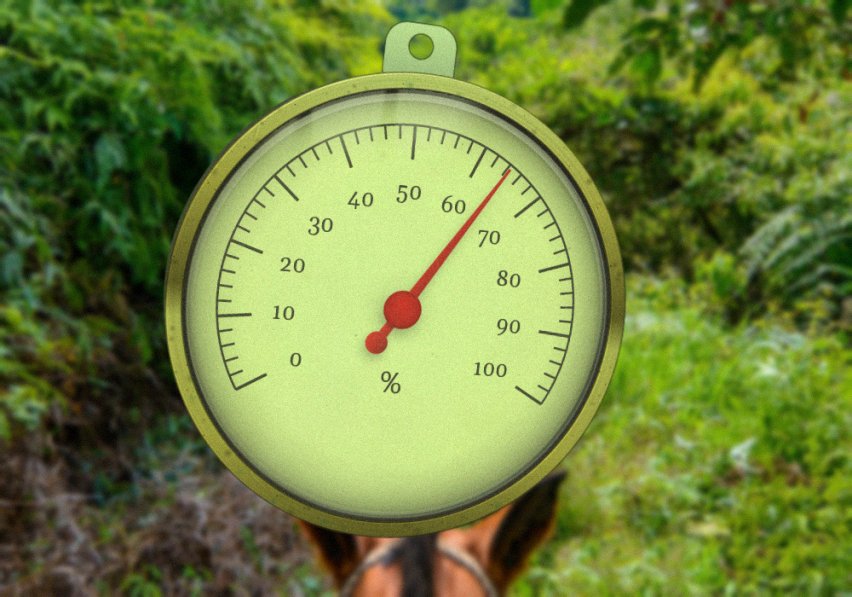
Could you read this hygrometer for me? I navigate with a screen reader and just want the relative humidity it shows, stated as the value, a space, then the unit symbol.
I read 64 %
